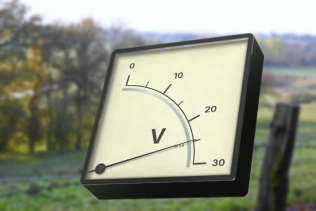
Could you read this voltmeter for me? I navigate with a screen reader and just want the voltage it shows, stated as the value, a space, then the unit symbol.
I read 25 V
